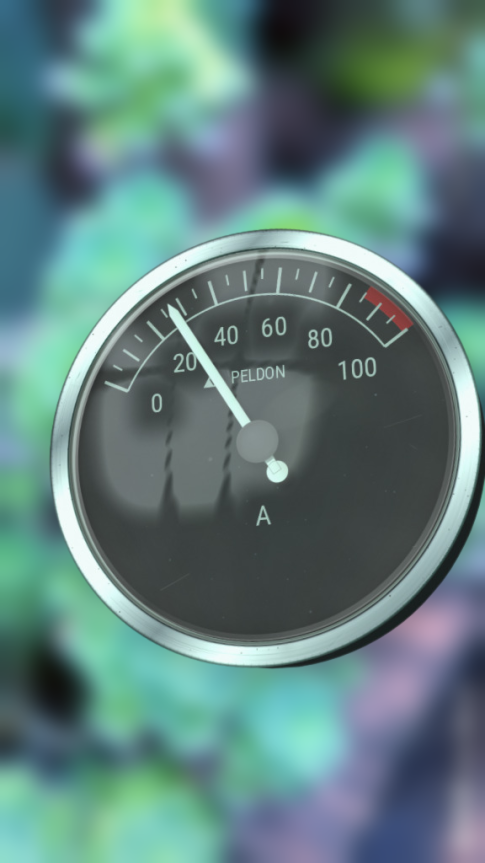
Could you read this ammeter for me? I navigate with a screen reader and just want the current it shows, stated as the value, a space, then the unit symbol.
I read 27.5 A
